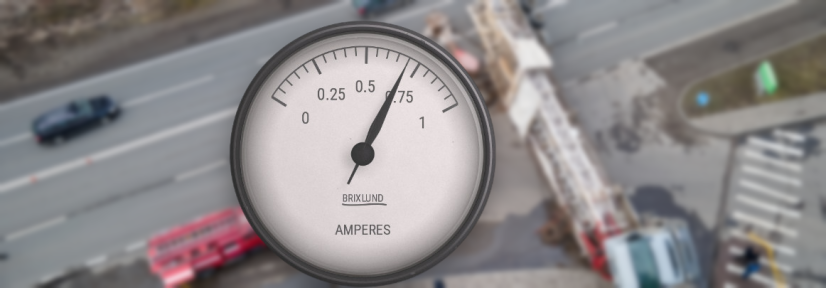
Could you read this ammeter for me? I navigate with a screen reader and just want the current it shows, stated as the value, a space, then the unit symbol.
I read 0.7 A
